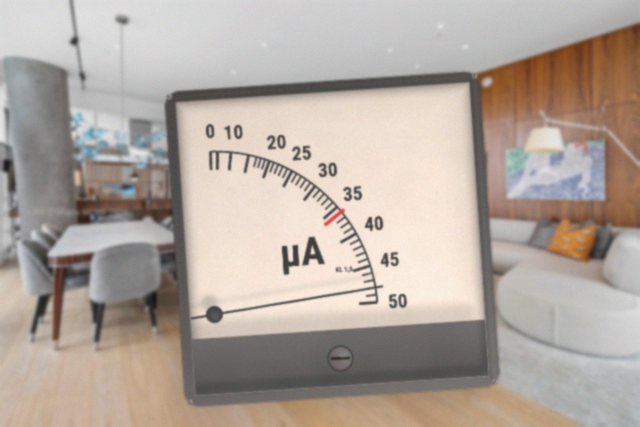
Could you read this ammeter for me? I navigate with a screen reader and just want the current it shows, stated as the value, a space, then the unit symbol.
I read 48 µA
